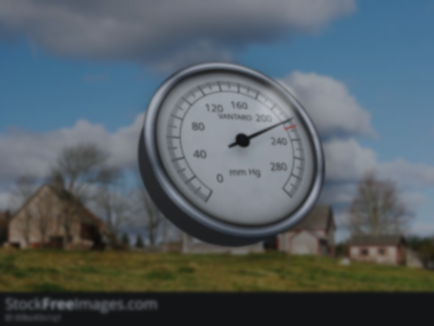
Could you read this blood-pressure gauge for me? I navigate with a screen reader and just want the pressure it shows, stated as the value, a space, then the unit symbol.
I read 220 mmHg
